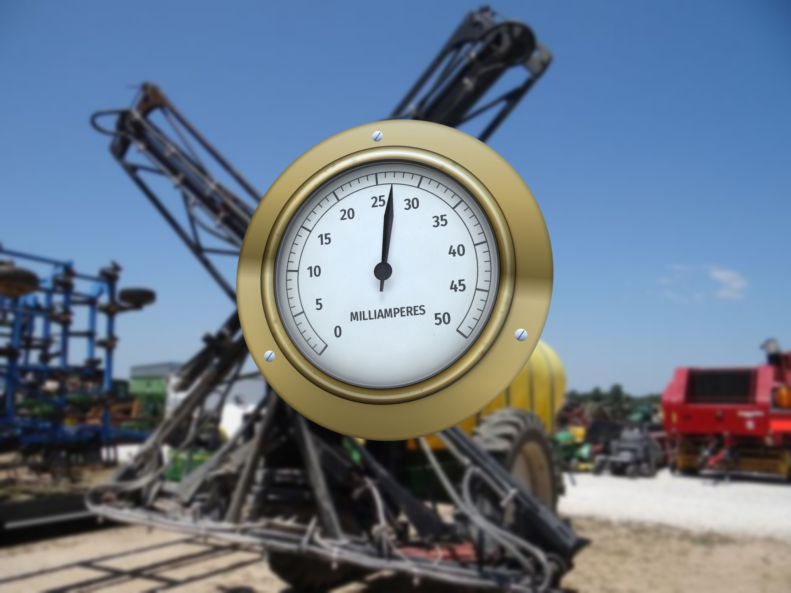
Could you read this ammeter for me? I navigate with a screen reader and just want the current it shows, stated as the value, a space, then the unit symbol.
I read 27 mA
